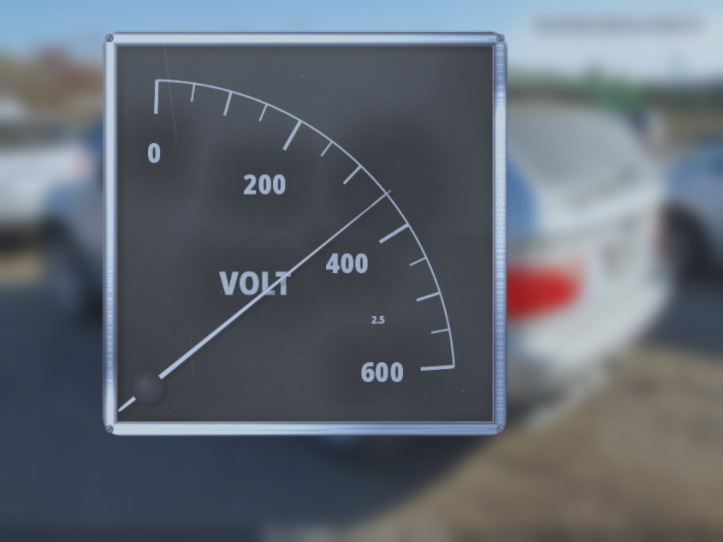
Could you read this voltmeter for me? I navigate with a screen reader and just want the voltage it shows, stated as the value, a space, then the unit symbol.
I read 350 V
